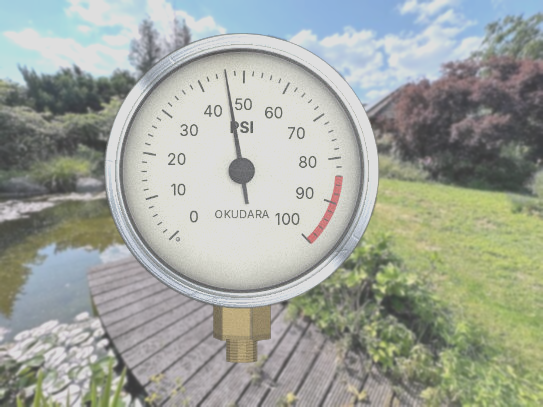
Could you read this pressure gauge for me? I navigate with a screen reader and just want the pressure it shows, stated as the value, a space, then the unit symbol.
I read 46 psi
